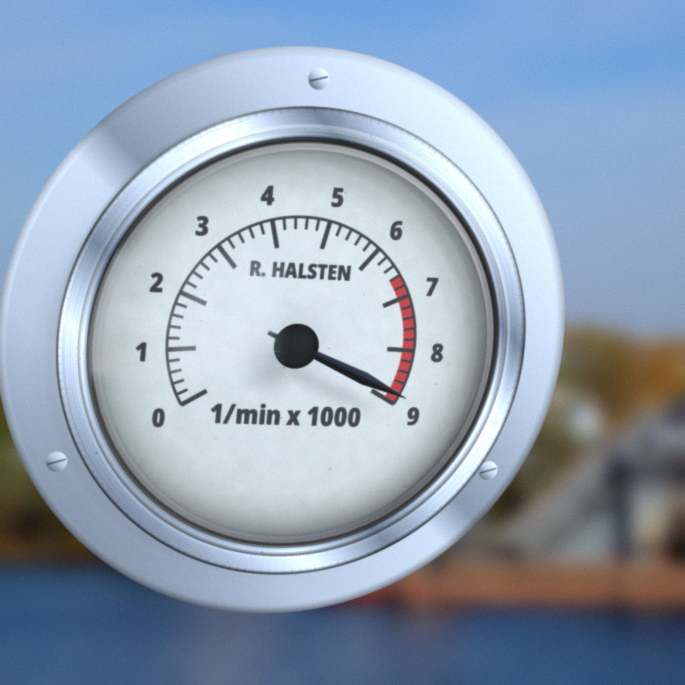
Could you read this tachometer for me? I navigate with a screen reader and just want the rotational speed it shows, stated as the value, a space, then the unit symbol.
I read 8800 rpm
